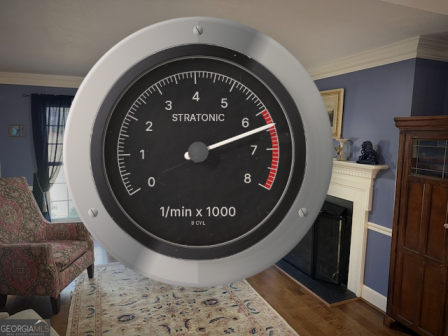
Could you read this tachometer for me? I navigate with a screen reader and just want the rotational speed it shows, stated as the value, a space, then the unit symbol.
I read 6400 rpm
